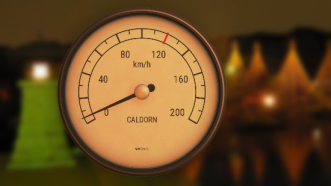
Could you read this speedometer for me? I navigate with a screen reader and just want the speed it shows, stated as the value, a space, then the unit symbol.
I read 5 km/h
